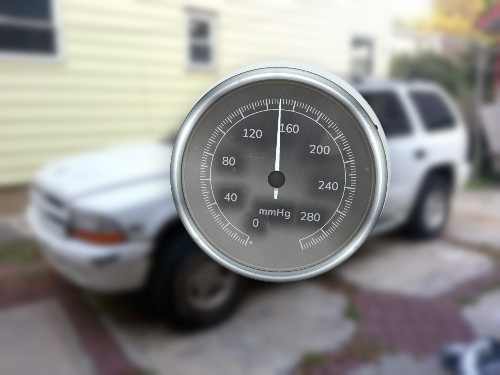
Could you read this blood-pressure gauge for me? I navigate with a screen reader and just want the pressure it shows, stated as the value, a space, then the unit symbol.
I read 150 mmHg
